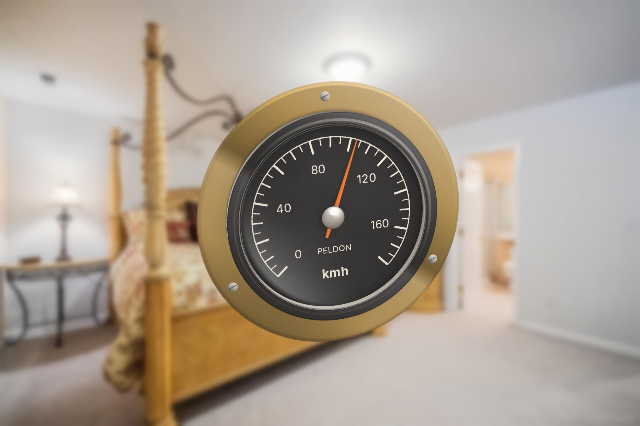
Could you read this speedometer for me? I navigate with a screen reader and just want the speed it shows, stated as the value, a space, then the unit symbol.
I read 102.5 km/h
